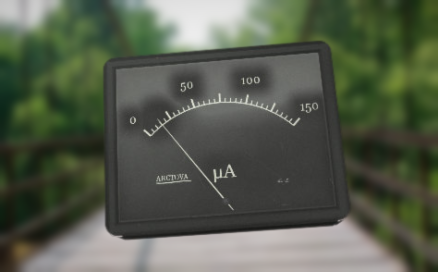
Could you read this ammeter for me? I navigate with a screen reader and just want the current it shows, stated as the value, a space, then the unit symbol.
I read 15 µA
